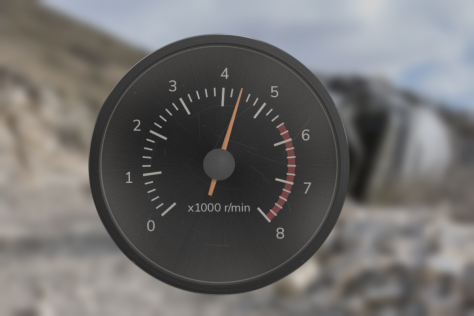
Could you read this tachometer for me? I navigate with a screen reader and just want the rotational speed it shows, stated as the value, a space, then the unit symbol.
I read 4400 rpm
